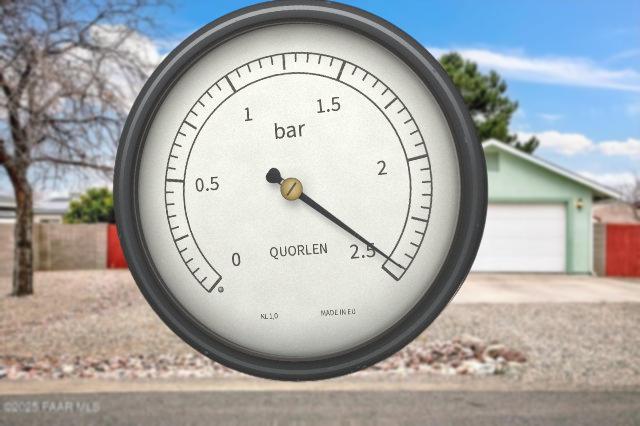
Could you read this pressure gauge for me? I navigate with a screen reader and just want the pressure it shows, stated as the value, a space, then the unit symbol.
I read 2.45 bar
